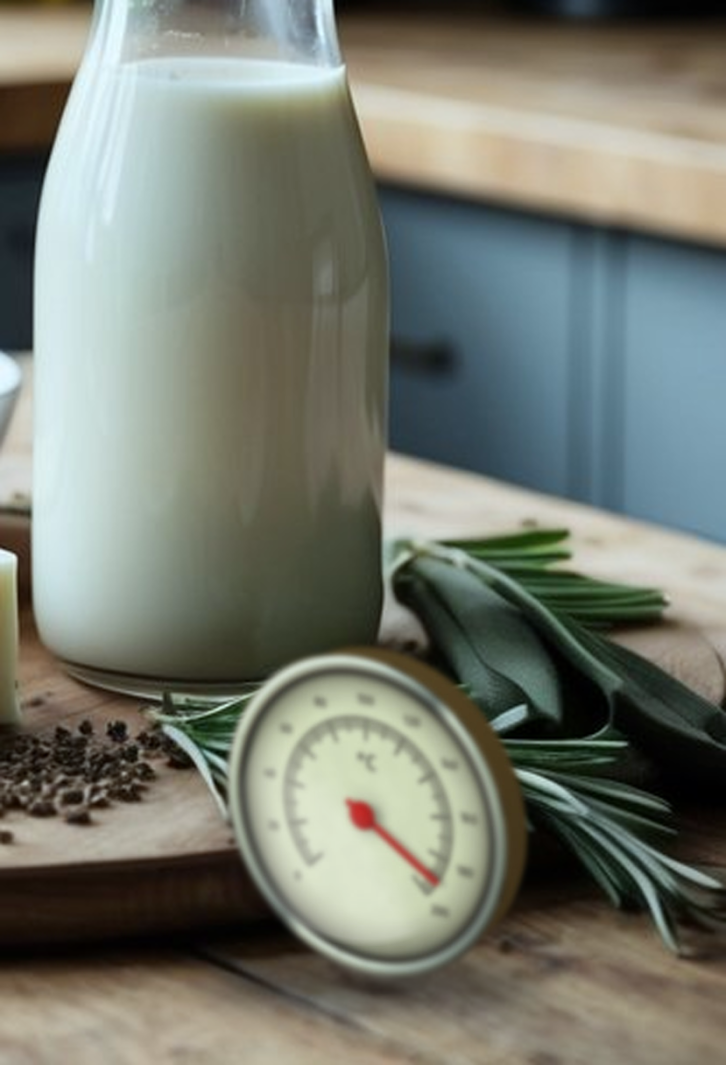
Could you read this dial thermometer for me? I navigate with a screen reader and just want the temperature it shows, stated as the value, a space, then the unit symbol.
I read 190 °C
